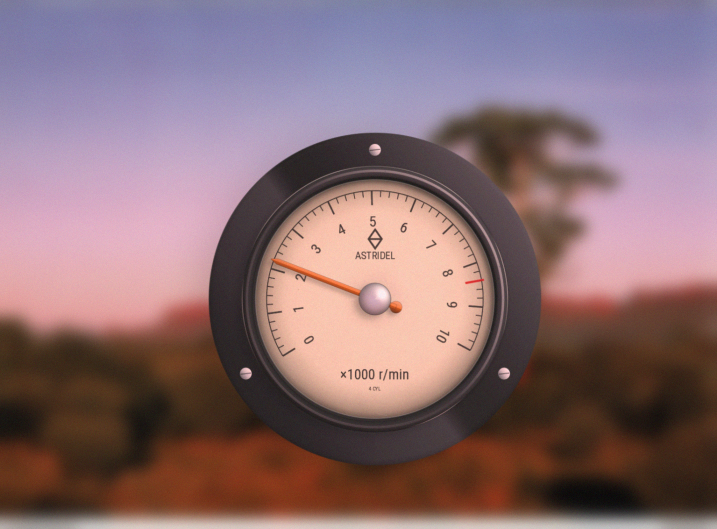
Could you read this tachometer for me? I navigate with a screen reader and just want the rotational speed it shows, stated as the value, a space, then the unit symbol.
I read 2200 rpm
